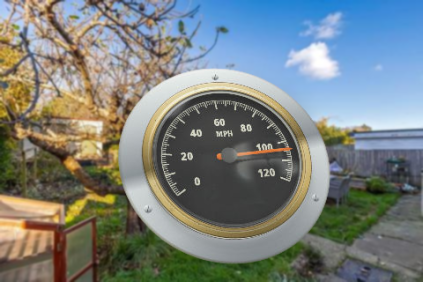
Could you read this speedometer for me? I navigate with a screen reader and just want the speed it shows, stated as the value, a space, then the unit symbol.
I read 105 mph
